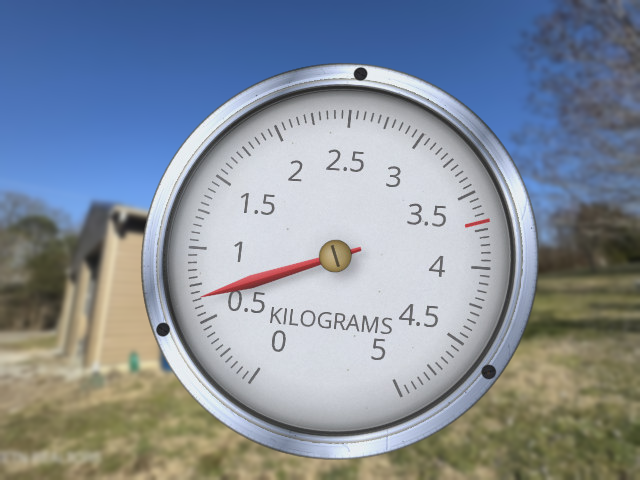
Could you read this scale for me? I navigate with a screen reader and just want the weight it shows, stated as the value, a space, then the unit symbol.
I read 0.65 kg
